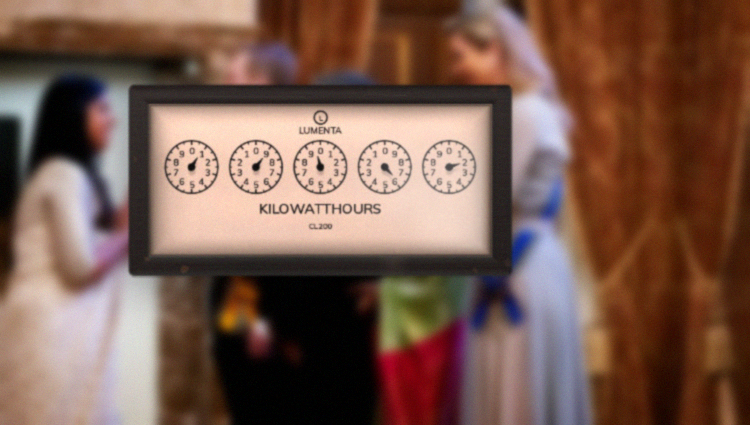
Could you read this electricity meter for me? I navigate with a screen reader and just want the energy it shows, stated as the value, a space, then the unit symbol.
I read 8962 kWh
